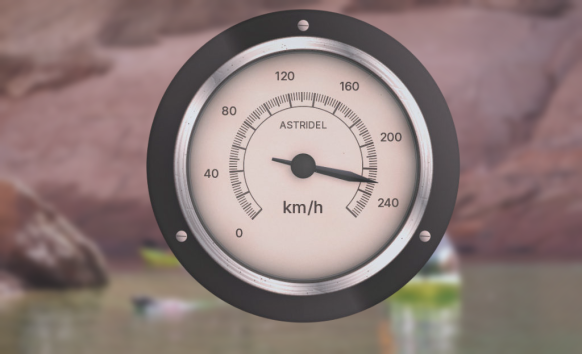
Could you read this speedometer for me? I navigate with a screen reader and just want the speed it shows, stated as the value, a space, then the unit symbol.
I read 230 km/h
